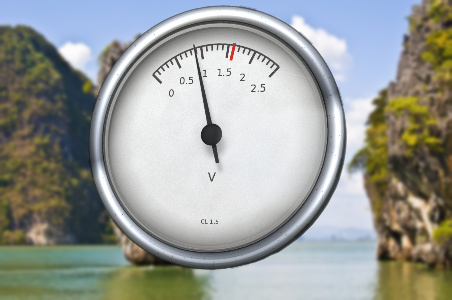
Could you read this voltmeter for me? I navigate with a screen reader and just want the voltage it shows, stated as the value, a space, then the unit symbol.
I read 0.9 V
